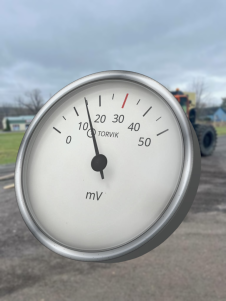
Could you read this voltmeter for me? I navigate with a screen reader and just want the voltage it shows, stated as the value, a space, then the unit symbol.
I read 15 mV
